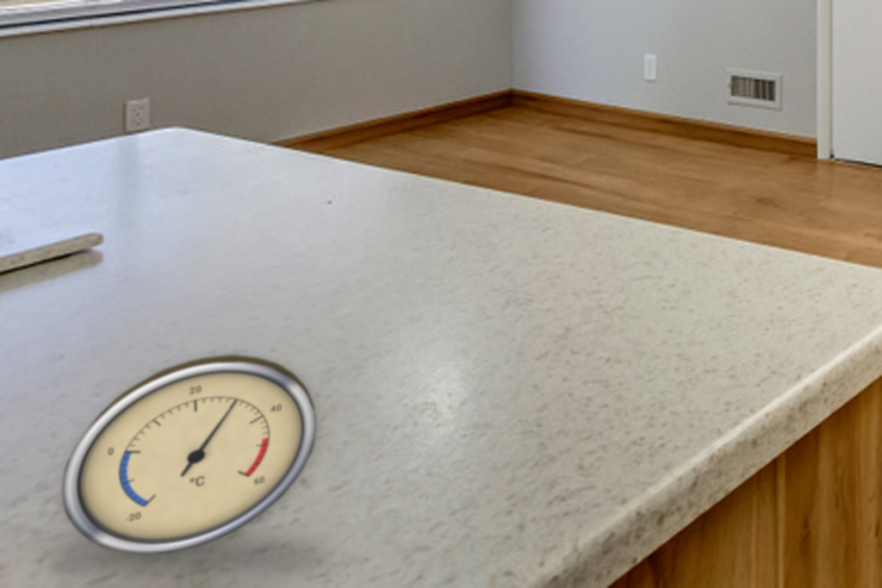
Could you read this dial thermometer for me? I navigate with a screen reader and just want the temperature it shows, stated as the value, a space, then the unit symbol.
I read 30 °C
